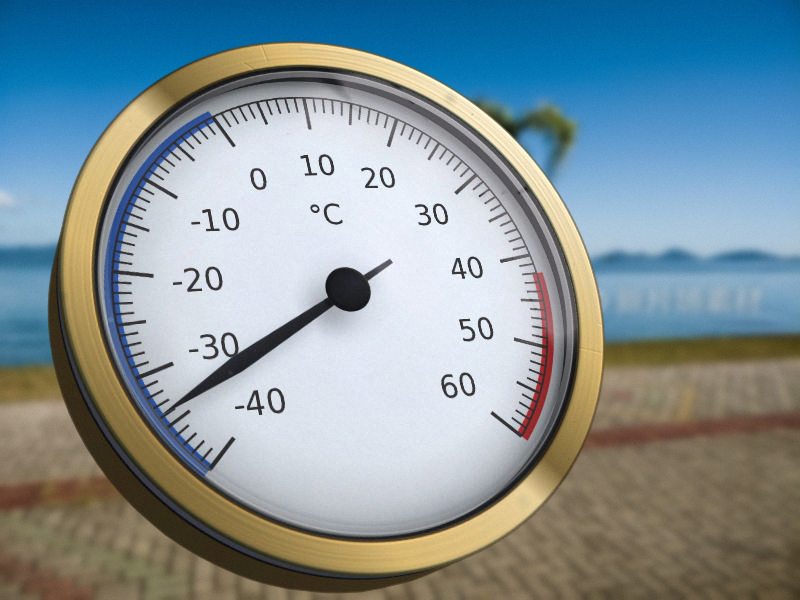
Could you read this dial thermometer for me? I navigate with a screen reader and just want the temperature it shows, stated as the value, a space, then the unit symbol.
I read -34 °C
